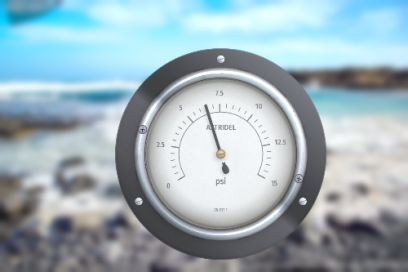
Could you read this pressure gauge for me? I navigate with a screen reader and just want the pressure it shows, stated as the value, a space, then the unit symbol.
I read 6.5 psi
